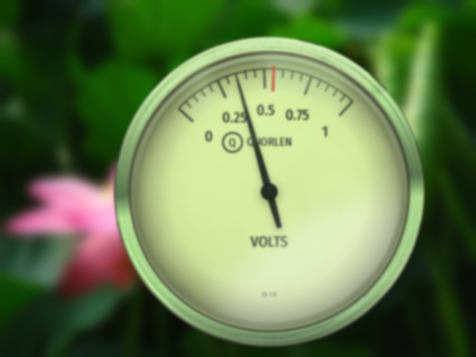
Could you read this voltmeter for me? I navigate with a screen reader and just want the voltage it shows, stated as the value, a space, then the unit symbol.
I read 0.35 V
